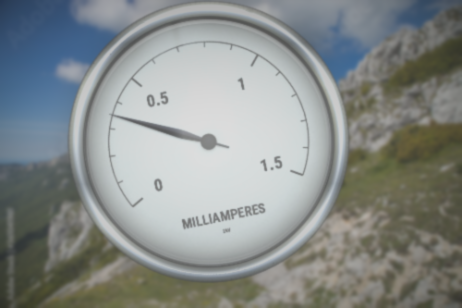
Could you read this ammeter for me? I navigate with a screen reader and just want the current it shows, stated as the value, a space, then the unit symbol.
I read 0.35 mA
